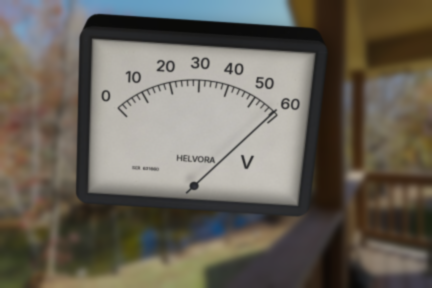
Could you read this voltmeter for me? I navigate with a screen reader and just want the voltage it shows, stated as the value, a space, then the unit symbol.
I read 58 V
